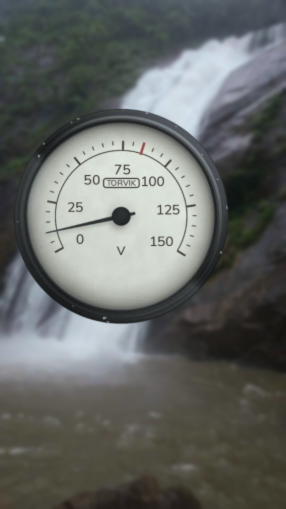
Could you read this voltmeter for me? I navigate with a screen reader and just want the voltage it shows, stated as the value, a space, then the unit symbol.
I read 10 V
